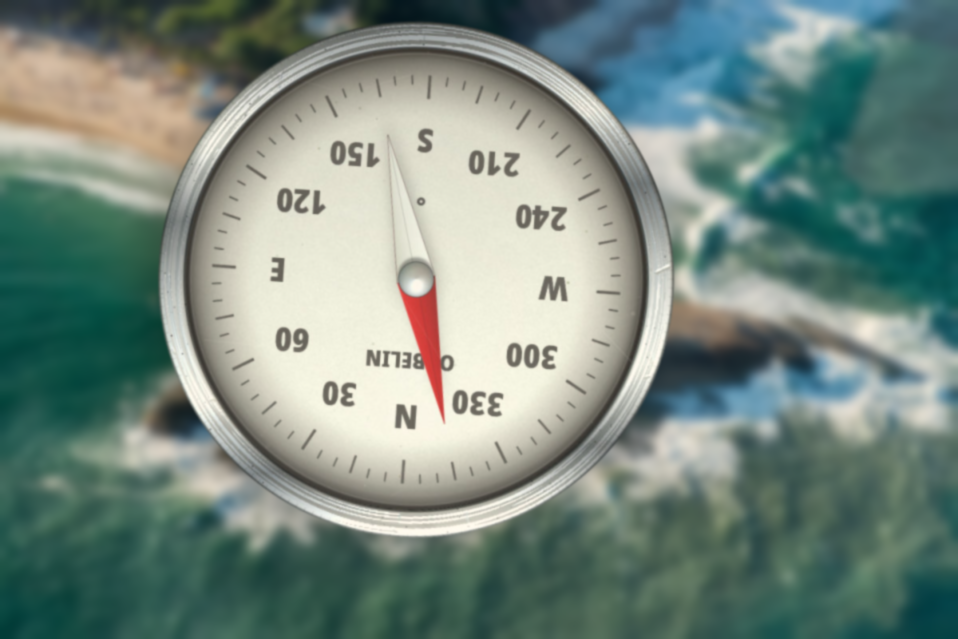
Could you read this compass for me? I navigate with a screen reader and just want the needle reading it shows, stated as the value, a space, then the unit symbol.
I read 345 °
